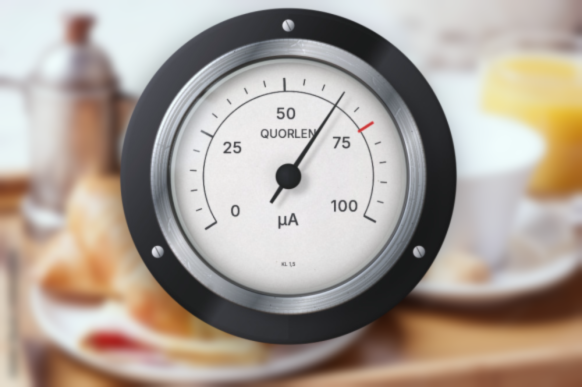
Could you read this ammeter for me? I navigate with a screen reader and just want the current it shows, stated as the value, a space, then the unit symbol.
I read 65 µA
